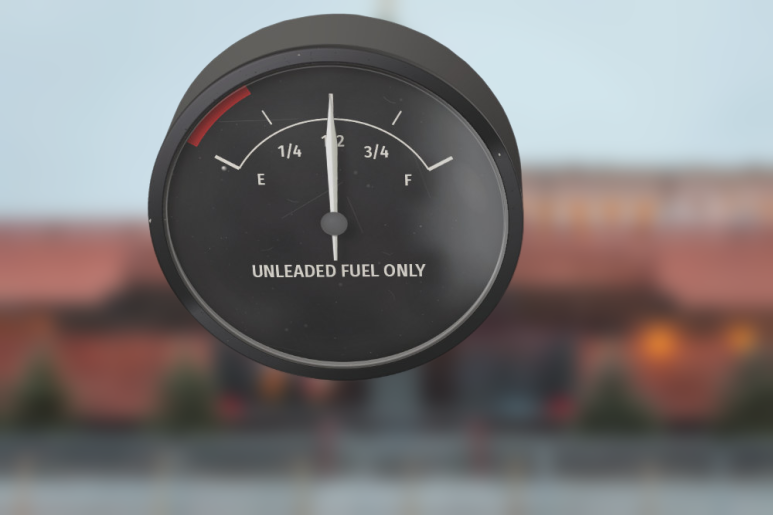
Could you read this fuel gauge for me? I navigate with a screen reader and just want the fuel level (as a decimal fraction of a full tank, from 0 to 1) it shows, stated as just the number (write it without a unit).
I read 0.5
